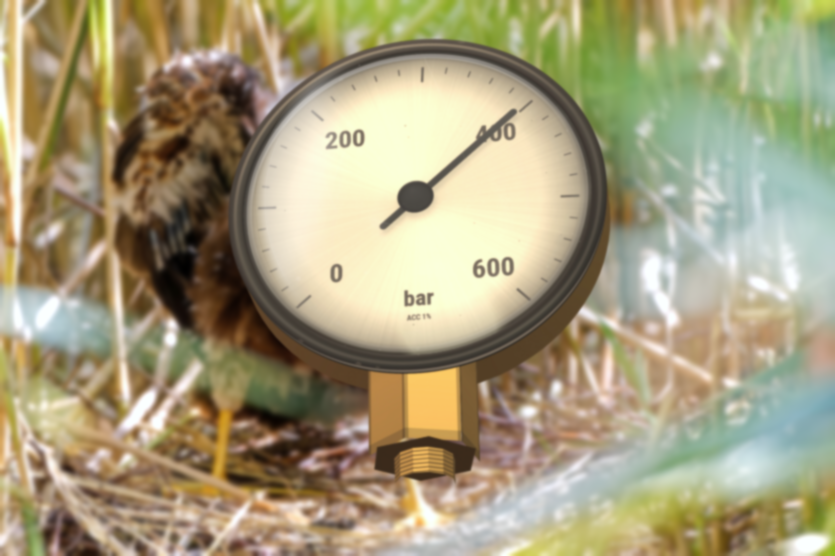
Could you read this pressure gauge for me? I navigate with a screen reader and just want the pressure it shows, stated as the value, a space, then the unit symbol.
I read 400 bar
